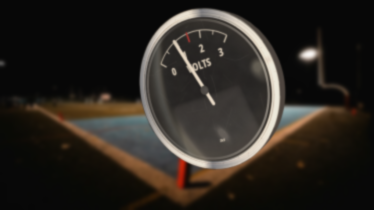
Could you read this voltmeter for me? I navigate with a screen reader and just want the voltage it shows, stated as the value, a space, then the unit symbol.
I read 1 V
